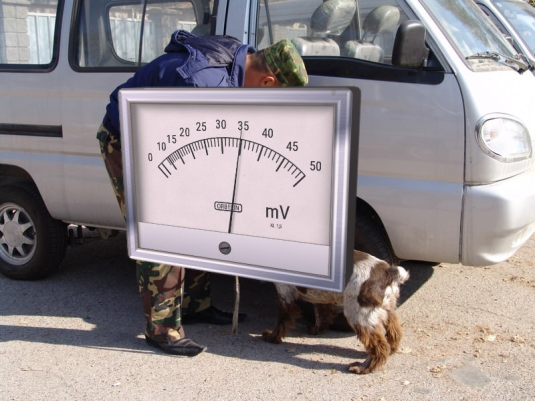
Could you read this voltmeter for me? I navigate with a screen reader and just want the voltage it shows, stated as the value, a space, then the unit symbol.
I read 35 mV
